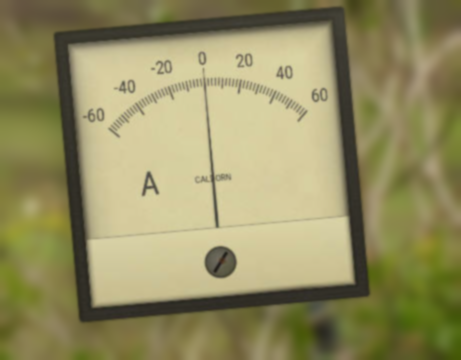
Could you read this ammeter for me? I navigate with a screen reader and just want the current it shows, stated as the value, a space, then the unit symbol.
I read 0 A
